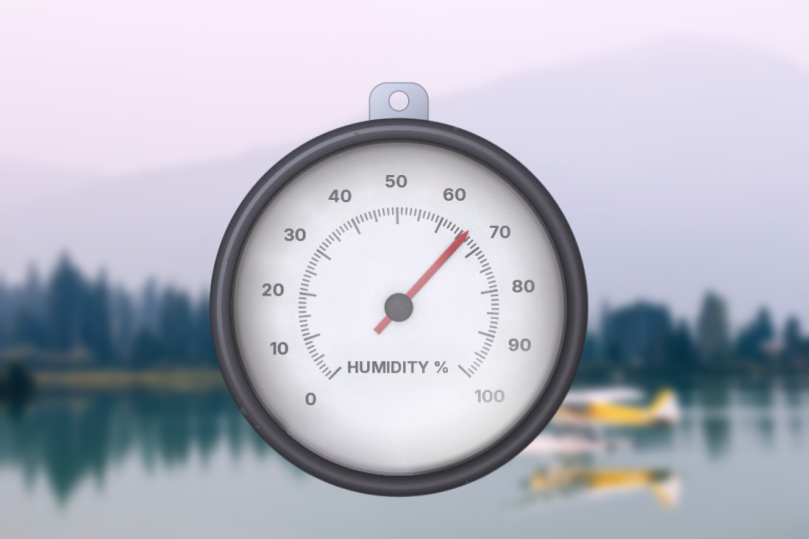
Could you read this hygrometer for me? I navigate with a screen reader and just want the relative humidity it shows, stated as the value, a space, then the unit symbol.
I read 66 %
